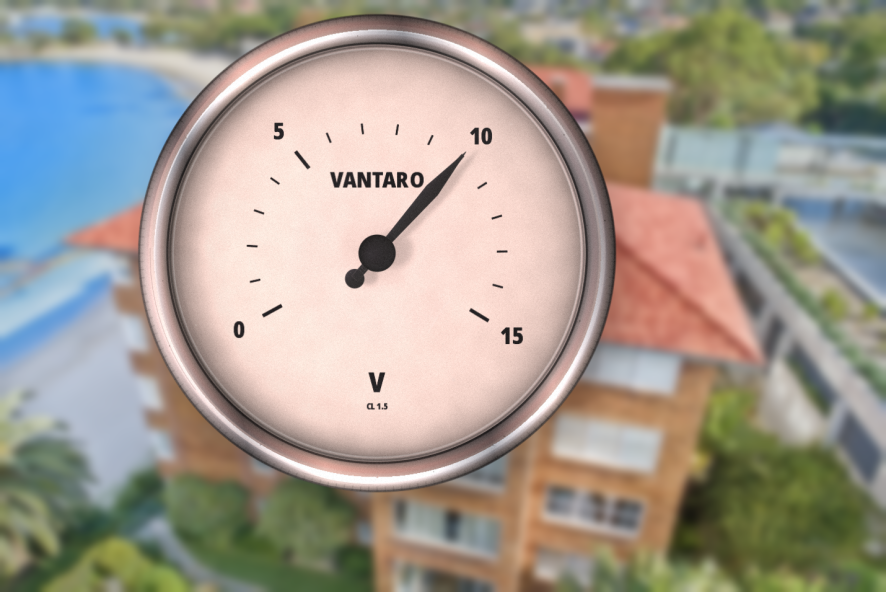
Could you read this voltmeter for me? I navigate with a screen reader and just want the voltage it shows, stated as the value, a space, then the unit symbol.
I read 10 V
